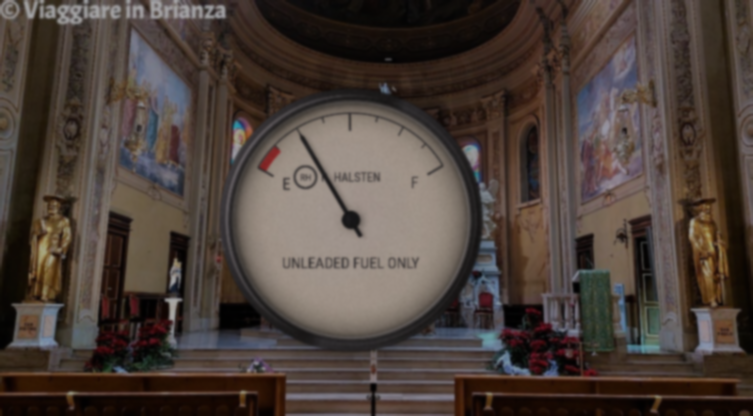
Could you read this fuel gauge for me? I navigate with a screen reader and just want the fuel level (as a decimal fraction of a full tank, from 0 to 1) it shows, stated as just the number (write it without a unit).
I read 0.25
